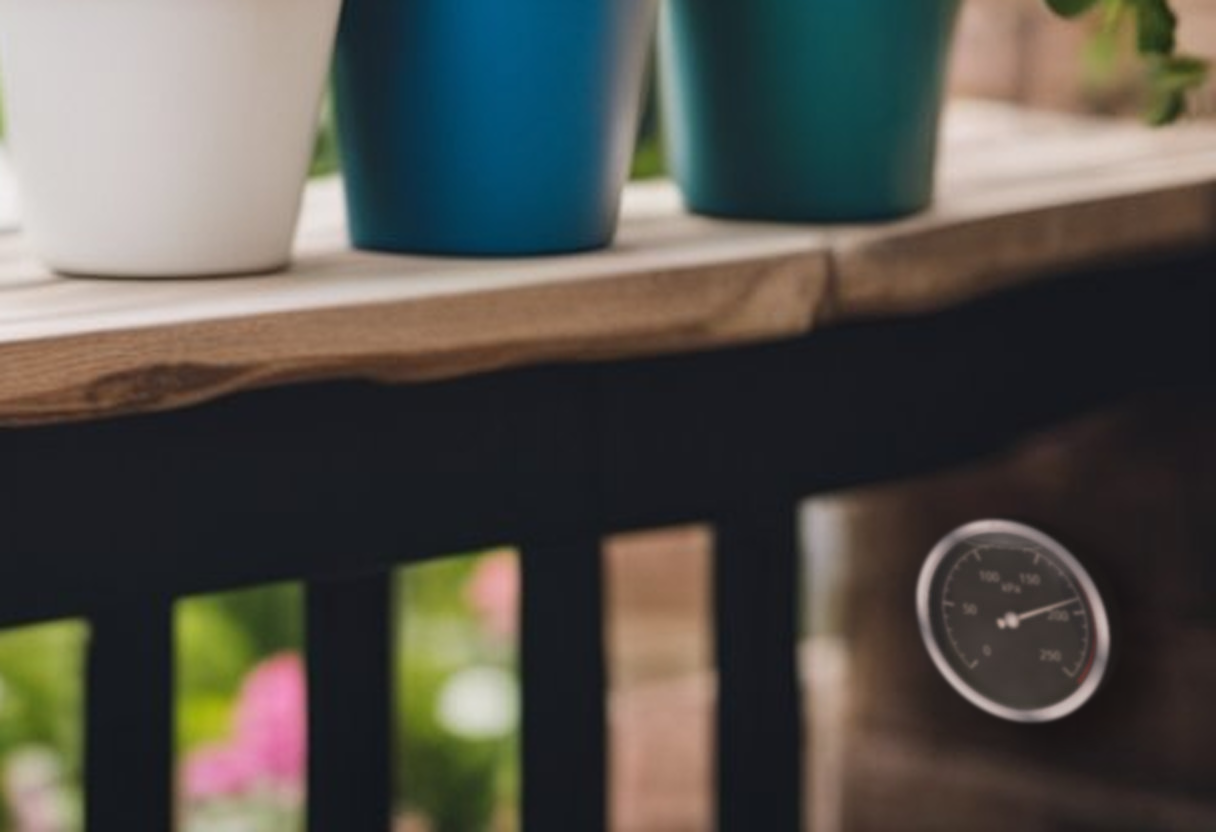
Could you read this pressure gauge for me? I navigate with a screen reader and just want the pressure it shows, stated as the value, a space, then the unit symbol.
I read 190 kPa
